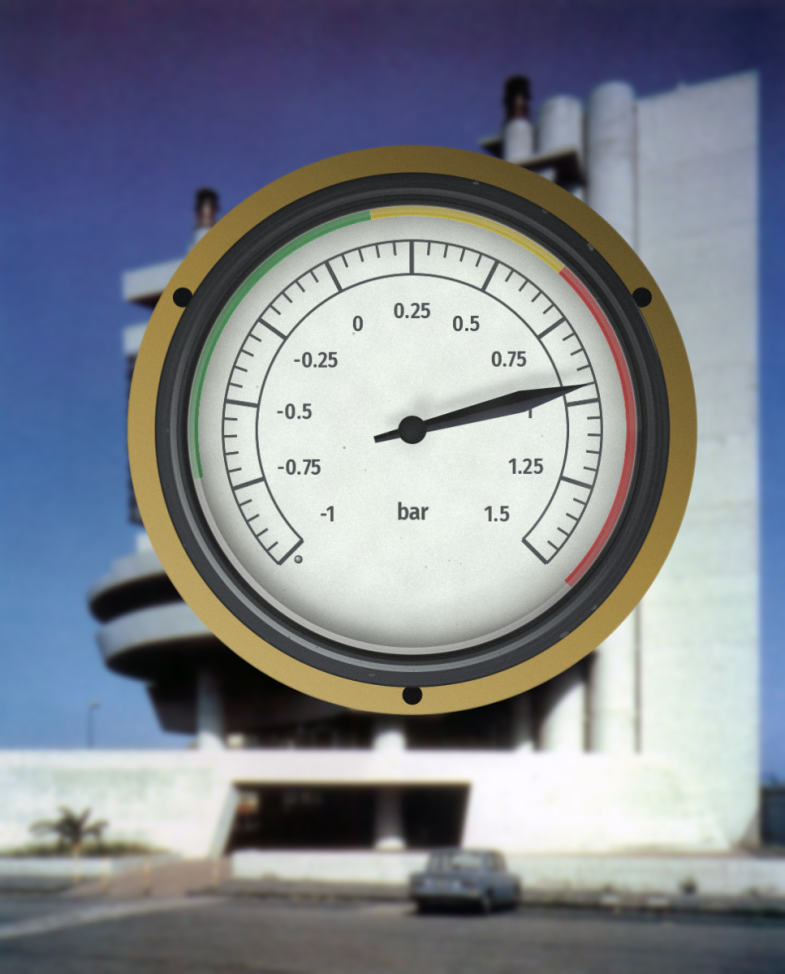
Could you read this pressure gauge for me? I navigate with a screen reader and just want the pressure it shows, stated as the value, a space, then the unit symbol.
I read 0.95 bar
